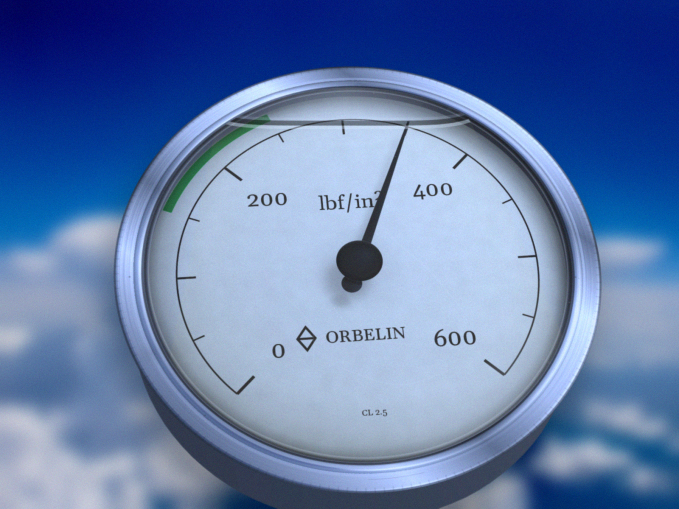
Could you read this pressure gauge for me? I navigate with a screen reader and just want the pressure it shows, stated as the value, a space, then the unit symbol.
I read 350 psi
